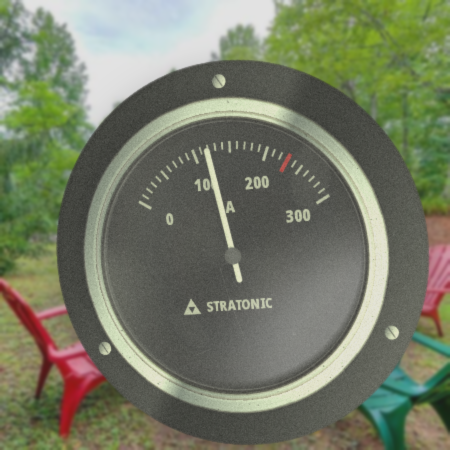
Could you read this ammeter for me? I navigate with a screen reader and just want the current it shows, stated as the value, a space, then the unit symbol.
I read 120 A
